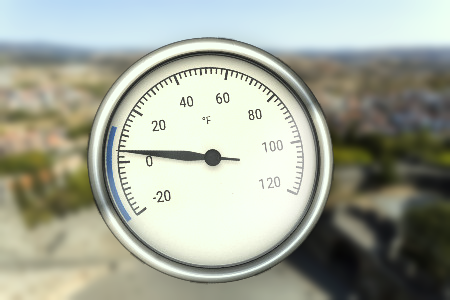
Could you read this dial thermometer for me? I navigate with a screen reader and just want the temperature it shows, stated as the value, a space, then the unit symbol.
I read 4 °F
